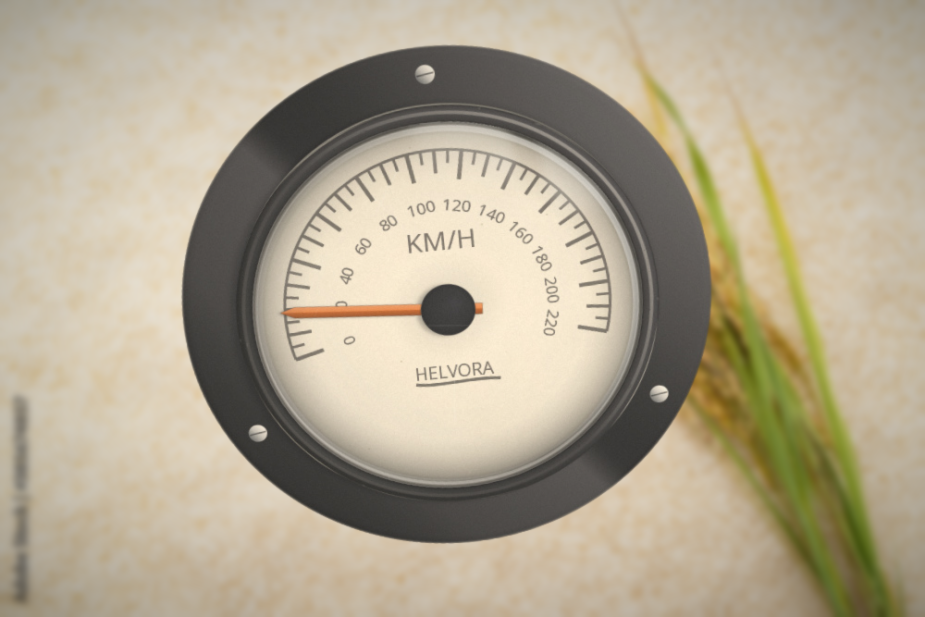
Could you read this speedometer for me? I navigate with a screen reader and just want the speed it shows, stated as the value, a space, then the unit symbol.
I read 20 km/h
